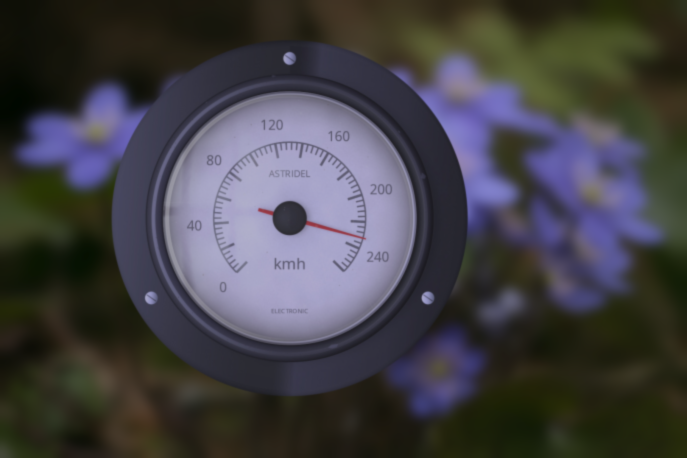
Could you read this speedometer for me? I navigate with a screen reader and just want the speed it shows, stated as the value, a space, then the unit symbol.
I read 232 km/h
